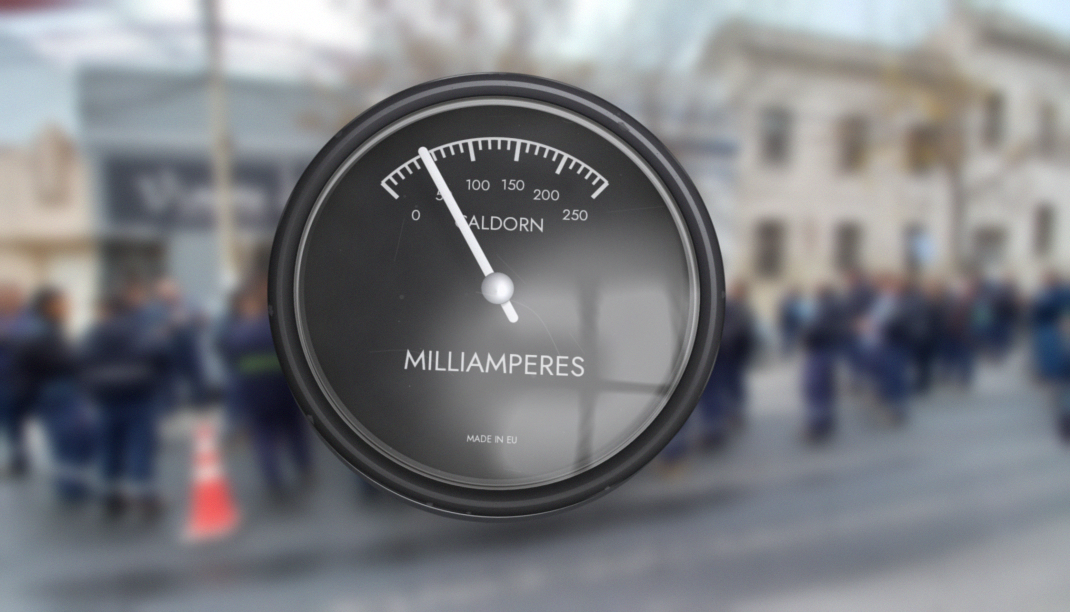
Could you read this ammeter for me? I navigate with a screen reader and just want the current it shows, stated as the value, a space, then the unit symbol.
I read 50 mA
